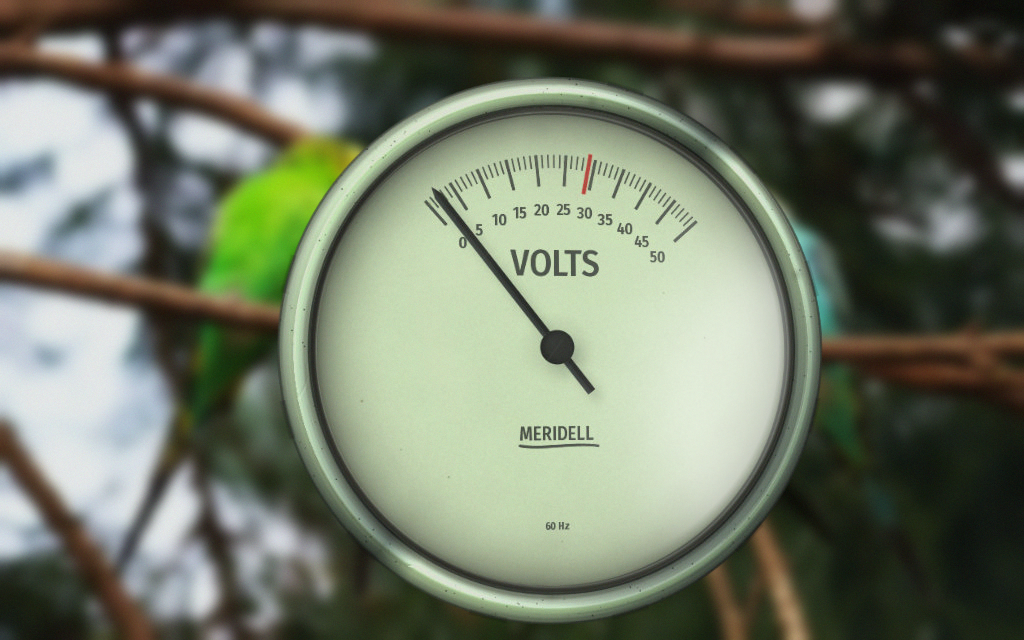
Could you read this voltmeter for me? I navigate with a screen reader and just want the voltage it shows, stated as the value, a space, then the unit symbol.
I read 2 V
